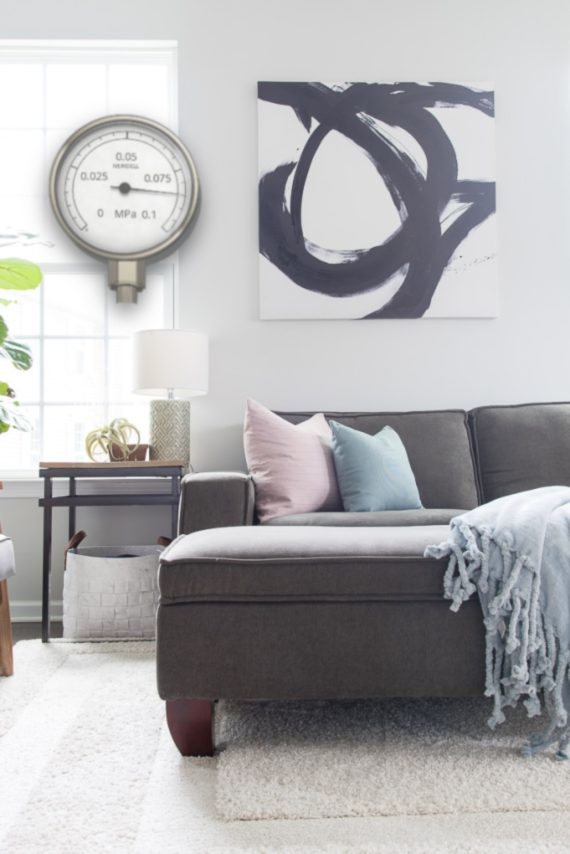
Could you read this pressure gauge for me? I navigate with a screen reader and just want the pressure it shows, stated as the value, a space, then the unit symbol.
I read 0.085 MPa
